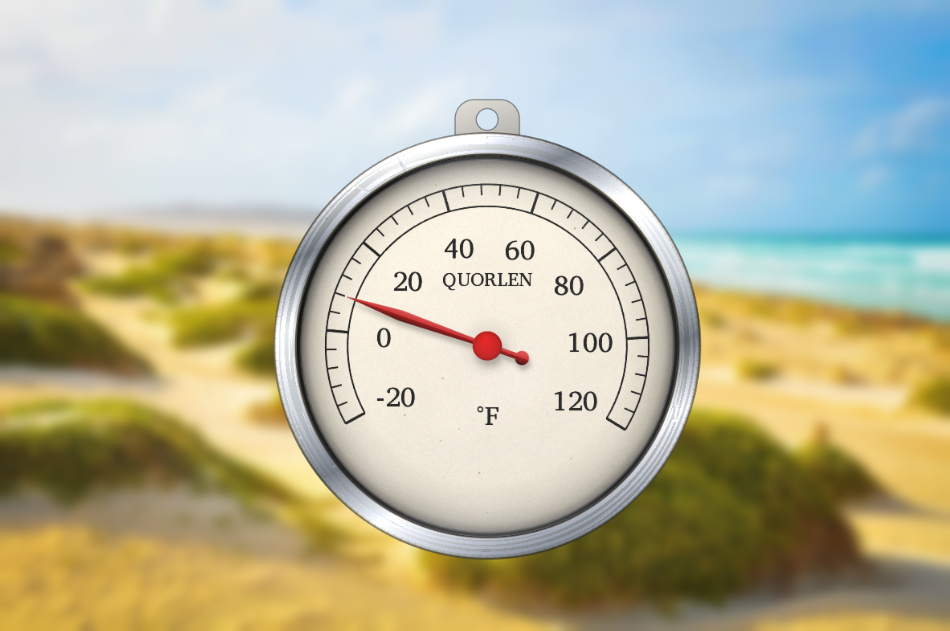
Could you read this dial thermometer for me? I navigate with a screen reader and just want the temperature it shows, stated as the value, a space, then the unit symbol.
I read 8 °F
